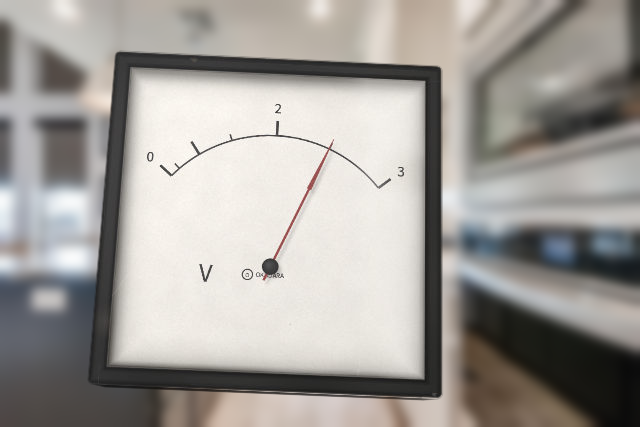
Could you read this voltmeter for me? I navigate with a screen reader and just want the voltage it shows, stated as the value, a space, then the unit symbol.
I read 2.5 V
